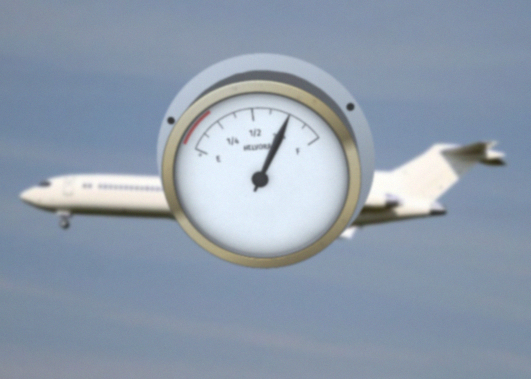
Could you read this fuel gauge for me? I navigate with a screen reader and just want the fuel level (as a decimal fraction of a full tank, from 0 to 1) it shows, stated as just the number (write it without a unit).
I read 0.75
